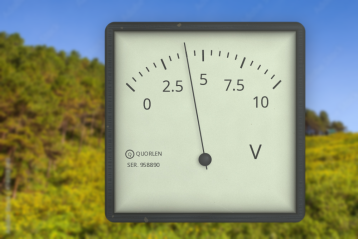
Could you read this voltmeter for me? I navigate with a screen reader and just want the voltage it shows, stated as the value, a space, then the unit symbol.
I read 4 V
